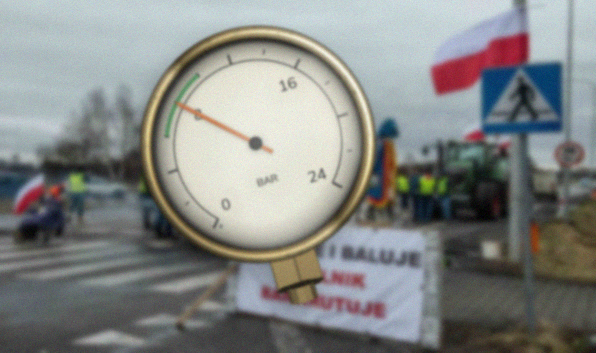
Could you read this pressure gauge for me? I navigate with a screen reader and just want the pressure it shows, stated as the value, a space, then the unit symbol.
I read 8 bar
